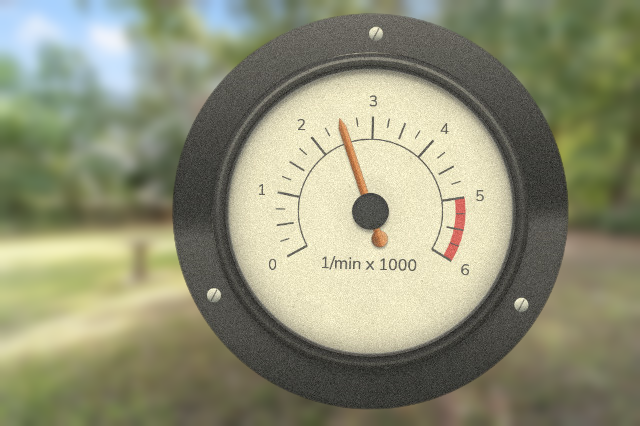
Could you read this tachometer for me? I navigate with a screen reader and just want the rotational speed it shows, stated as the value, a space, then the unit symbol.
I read 2500 rpm
